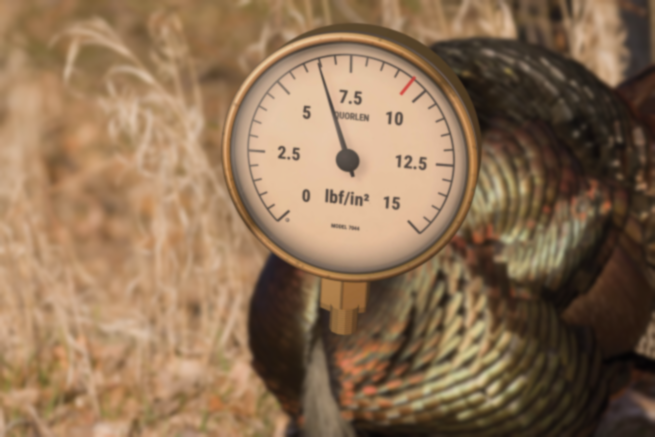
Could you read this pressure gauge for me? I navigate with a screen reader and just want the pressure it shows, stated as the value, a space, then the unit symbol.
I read 6.5 psi
